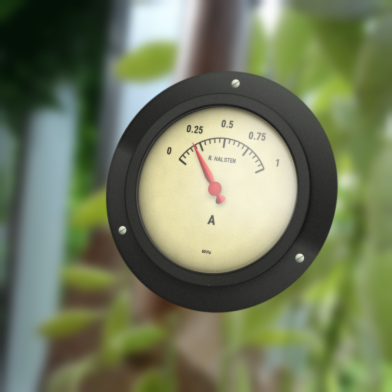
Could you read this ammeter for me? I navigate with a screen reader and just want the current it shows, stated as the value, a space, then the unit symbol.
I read 0.2 A
